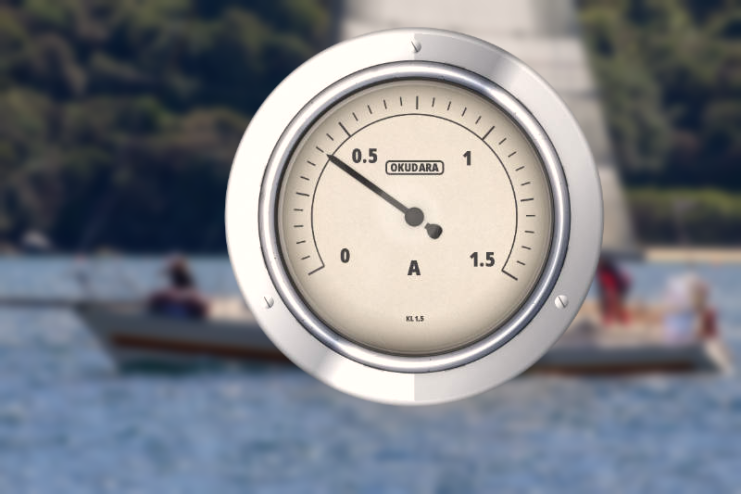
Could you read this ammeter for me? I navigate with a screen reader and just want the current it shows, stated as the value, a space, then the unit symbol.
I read 0.4 A
